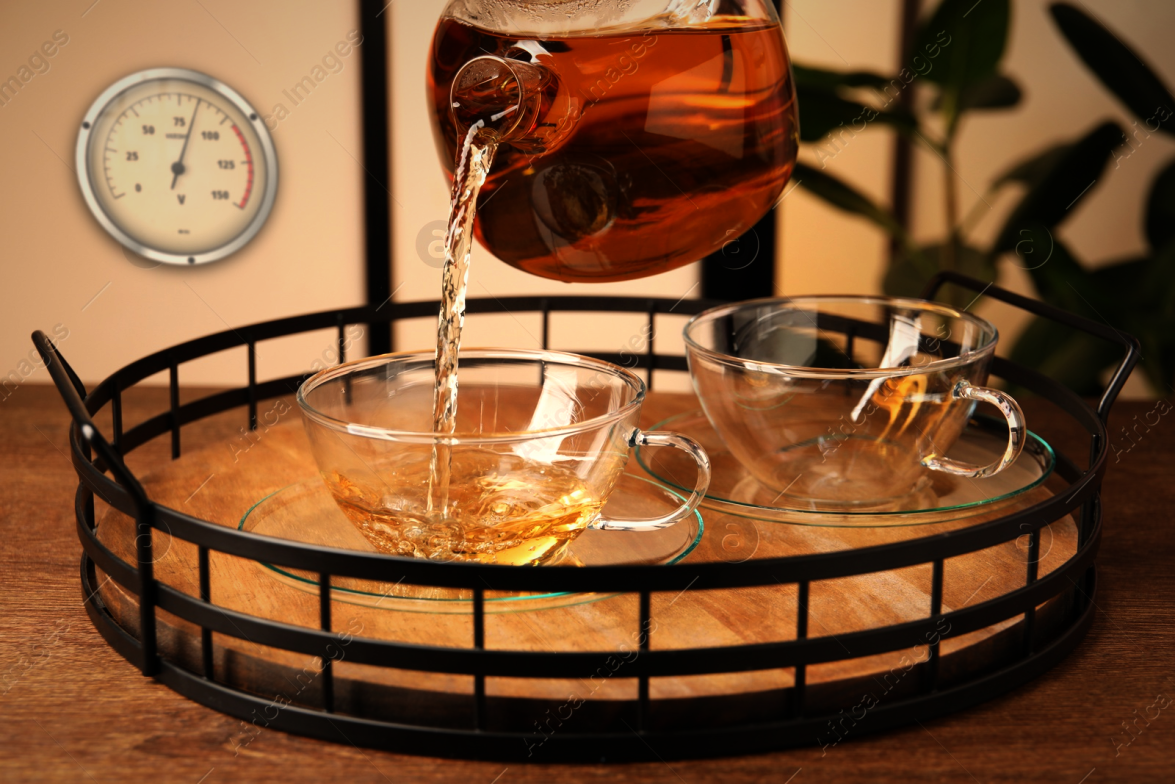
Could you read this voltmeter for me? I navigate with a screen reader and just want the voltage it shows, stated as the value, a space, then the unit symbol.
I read 85 V
